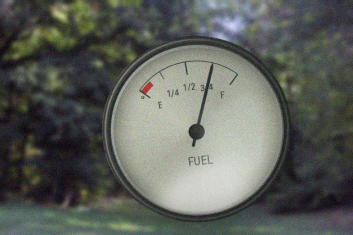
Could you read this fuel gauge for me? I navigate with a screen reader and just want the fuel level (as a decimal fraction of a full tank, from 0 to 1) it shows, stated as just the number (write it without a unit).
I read 0.75
